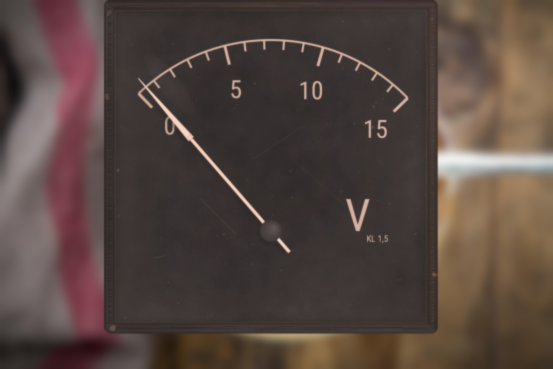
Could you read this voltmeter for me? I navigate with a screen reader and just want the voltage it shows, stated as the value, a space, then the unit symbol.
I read 0.5 V
